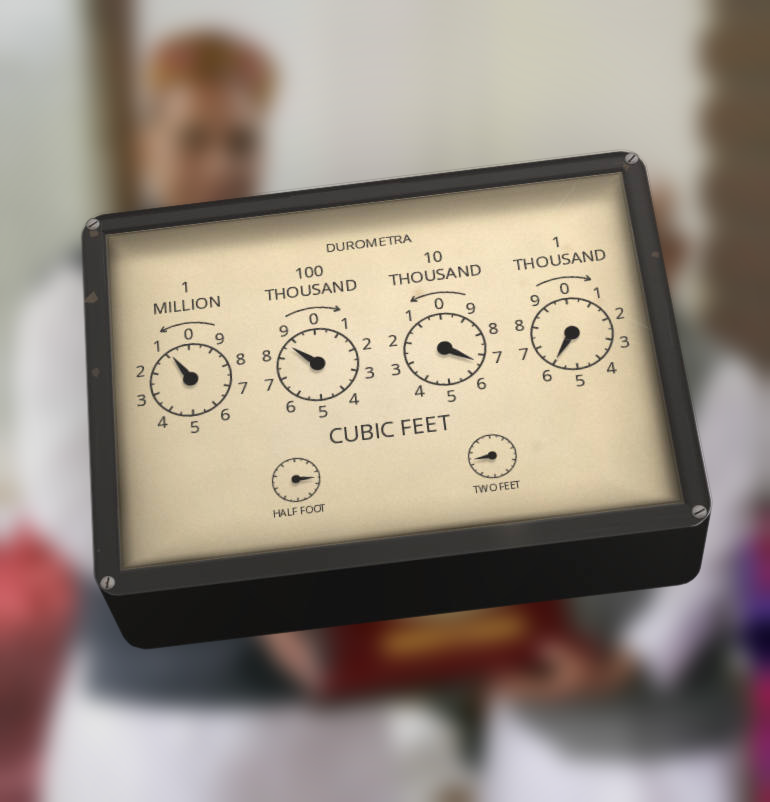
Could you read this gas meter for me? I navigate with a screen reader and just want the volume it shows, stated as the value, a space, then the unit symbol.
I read 86600 ft³
